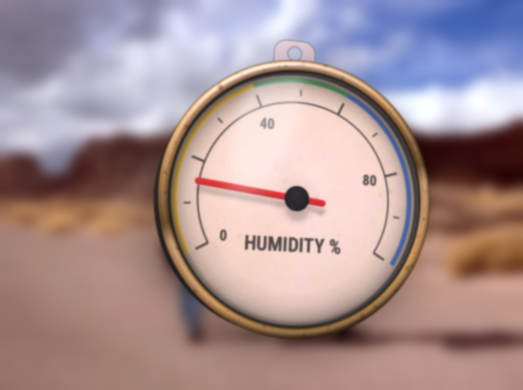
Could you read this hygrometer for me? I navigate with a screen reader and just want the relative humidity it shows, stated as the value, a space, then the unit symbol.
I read 15 %
